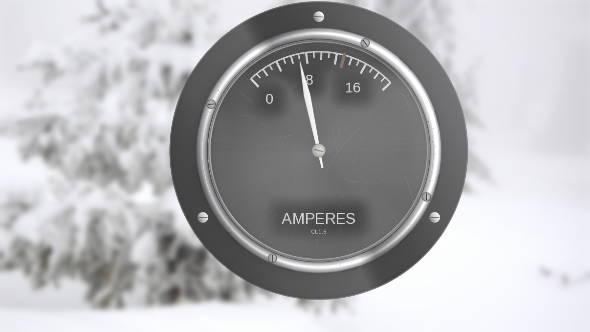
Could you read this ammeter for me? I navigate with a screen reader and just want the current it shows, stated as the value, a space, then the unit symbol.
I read 7 A
